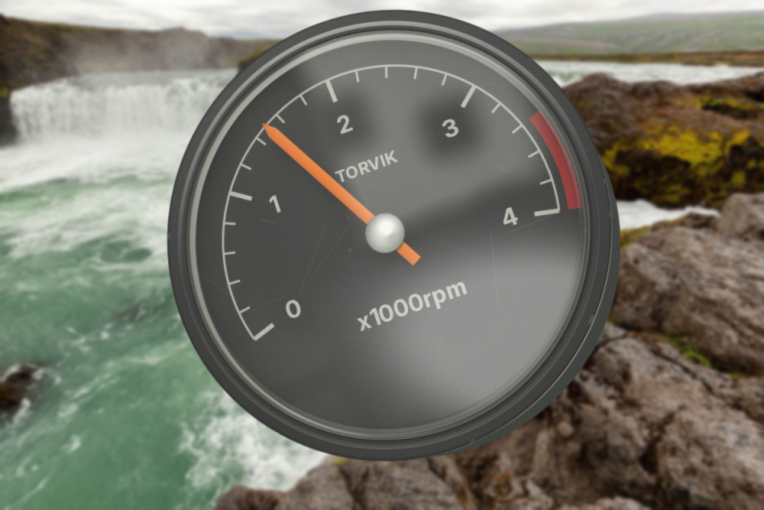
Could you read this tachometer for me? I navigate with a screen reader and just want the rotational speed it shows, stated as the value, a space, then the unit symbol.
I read 1500 rpm
